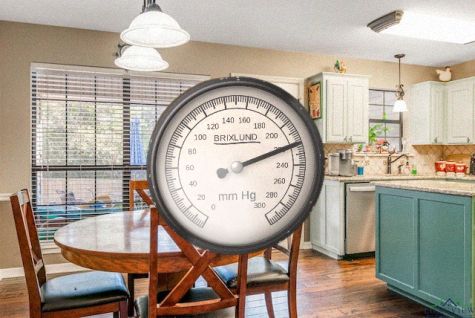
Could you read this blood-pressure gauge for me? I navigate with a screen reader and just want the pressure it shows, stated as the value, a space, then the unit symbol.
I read 220 mmHg
